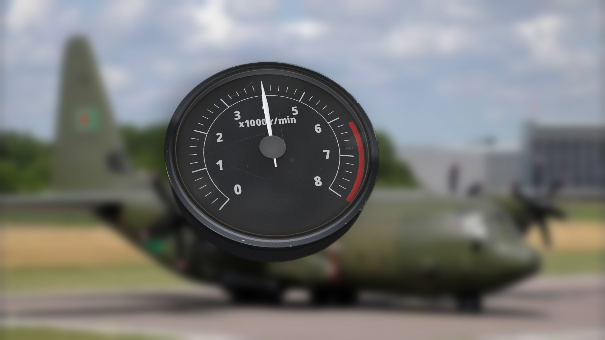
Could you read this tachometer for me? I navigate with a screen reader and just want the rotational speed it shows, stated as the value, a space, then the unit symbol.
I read 4000 rpm
